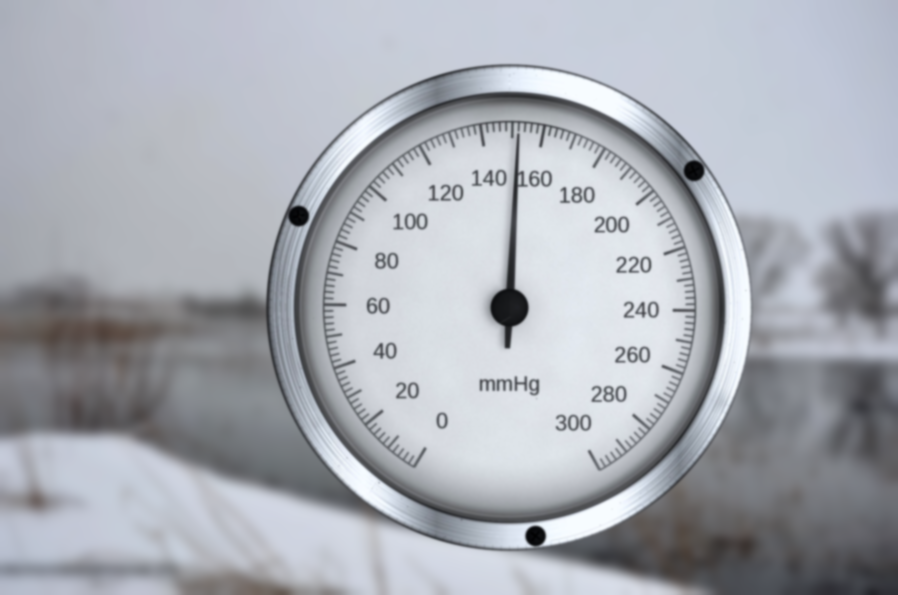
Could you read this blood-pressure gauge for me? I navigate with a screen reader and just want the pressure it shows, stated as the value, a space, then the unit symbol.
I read 152 mmHg
